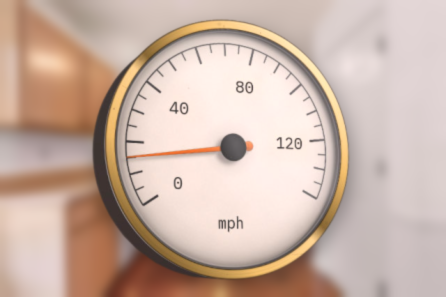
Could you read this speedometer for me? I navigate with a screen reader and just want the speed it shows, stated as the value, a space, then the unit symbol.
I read 15 mph
